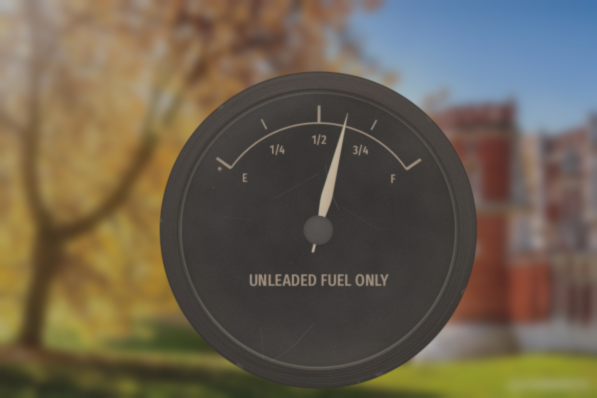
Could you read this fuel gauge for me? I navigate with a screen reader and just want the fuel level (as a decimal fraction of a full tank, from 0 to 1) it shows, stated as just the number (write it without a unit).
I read 0.625
